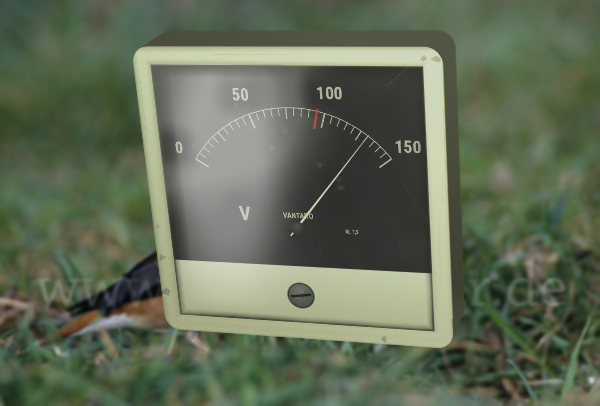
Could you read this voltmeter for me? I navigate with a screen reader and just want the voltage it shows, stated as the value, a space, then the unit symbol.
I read 130 V
